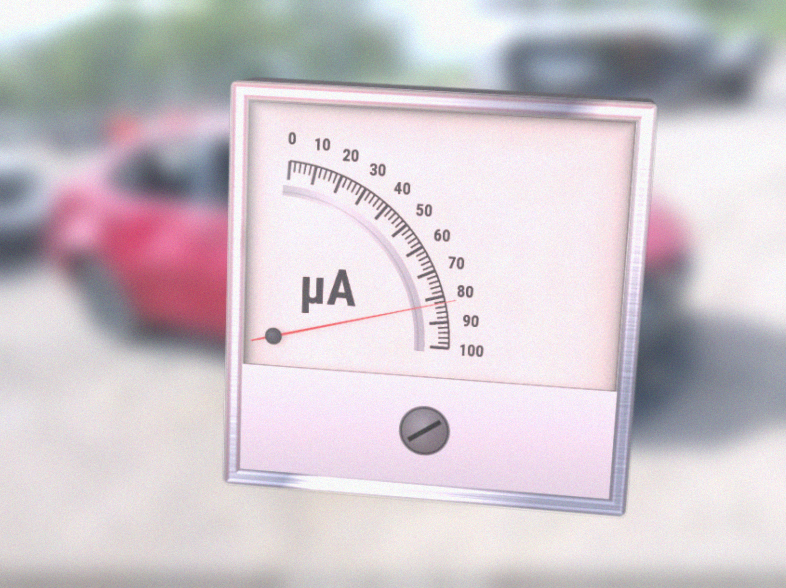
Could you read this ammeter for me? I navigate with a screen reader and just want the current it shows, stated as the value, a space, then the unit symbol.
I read 82 µA
